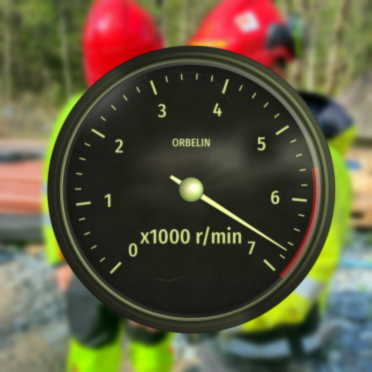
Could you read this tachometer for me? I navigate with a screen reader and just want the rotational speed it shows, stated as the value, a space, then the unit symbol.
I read 6700 rpm
